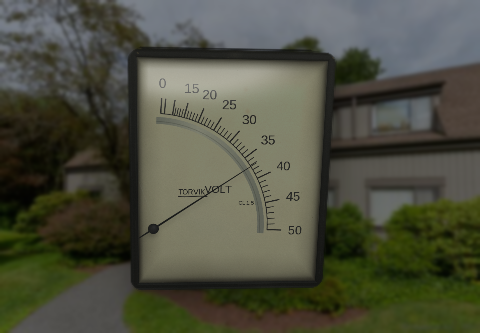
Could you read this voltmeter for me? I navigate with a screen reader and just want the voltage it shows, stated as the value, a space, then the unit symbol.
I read 37 V
